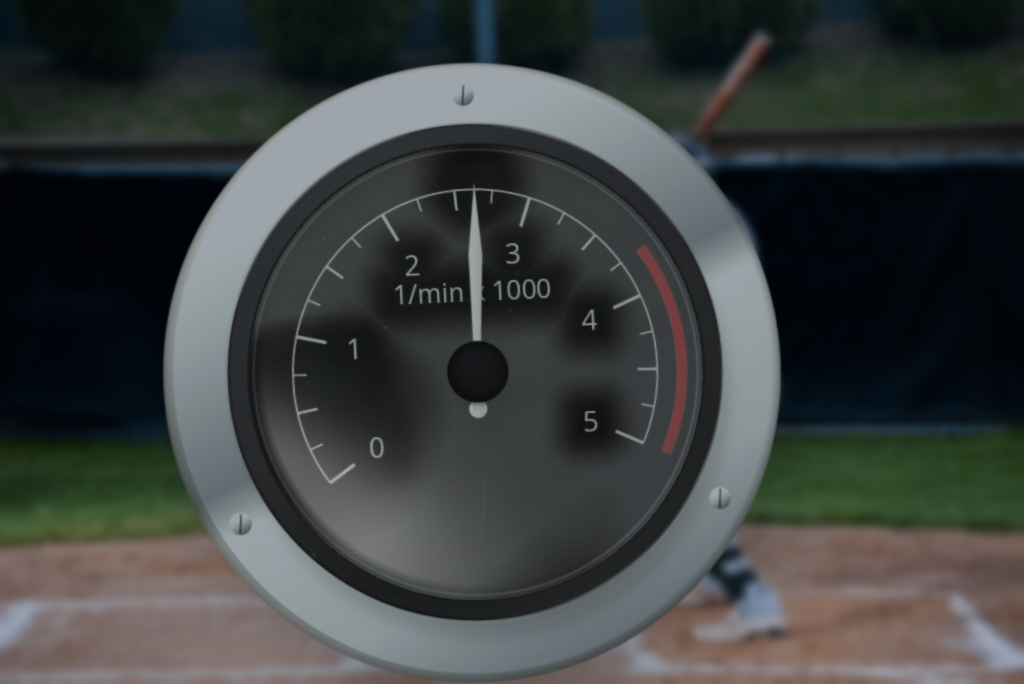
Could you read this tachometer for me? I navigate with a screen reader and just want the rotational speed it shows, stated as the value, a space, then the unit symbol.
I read 2625 rpm
